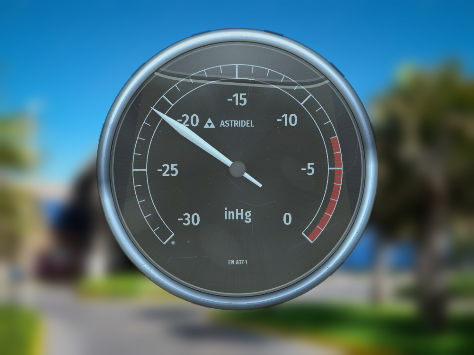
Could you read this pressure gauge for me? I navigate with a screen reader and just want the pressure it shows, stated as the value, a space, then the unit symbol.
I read -21 inHg
